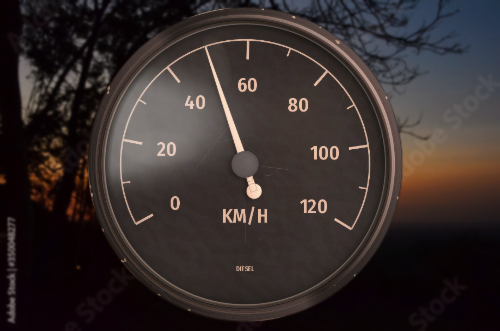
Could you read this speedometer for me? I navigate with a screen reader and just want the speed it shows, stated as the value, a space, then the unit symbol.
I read 50 km/h
